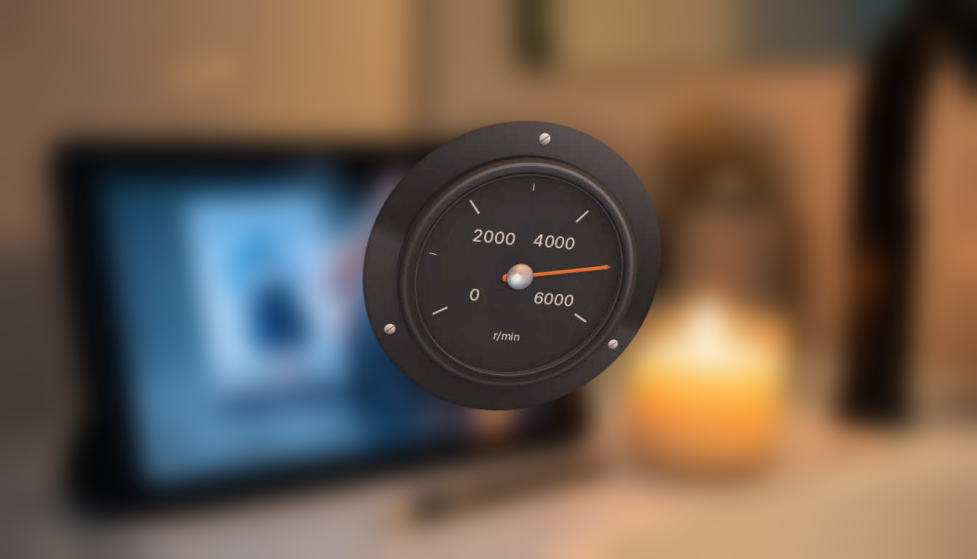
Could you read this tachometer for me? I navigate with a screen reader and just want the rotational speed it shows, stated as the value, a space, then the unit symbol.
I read 5000 rpm
